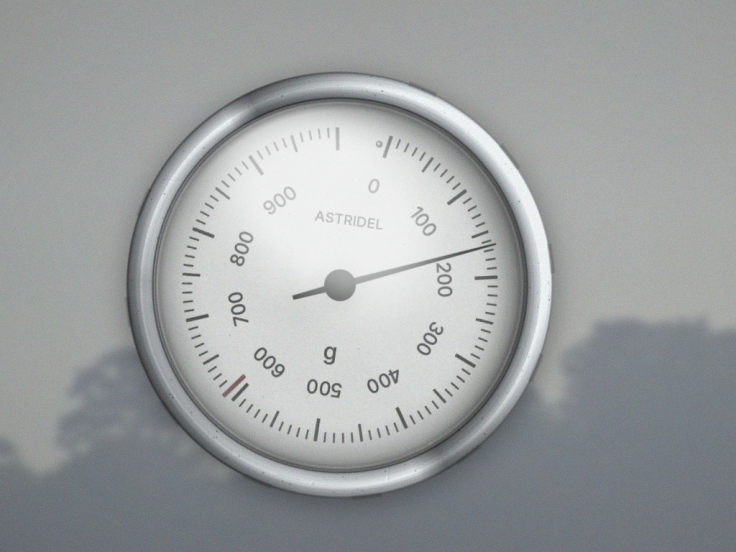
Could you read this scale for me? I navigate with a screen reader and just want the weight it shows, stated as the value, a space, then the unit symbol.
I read 165 g
